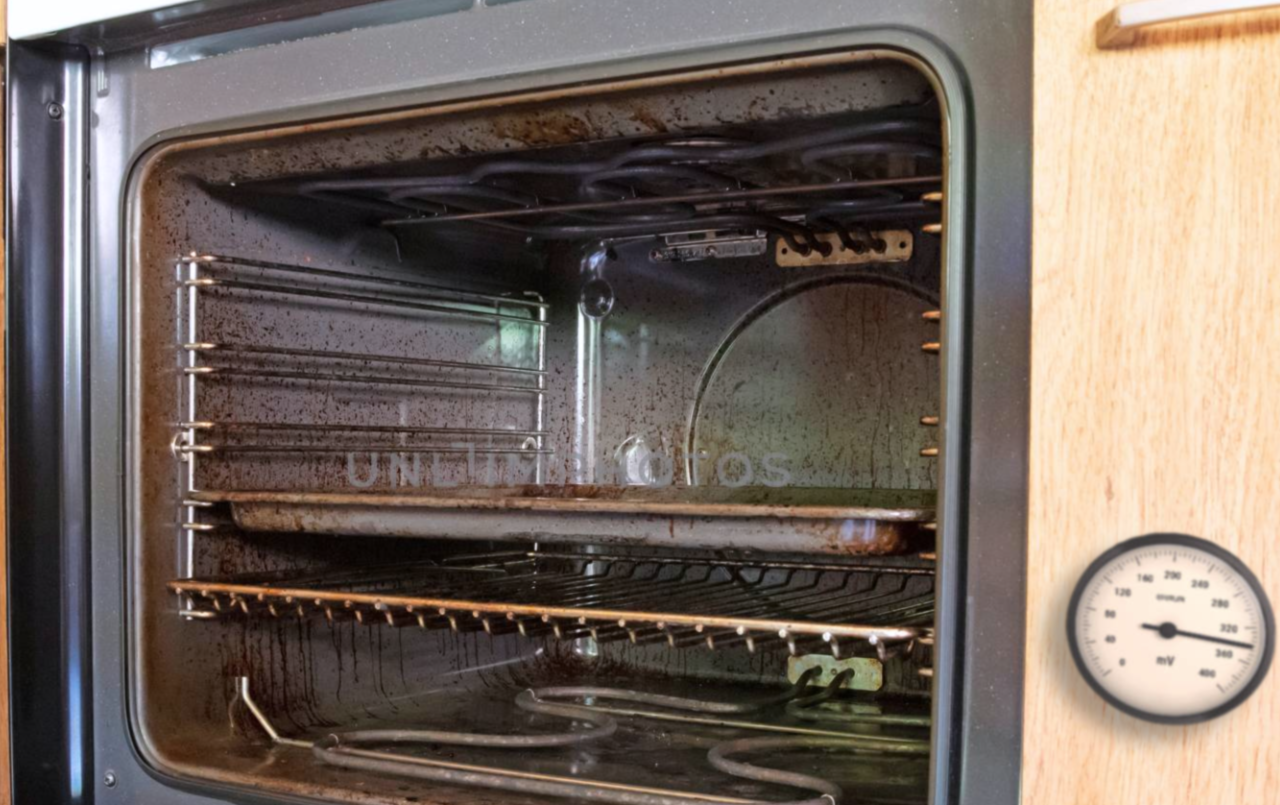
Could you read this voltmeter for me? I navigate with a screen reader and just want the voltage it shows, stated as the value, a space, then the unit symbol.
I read 340 mV
